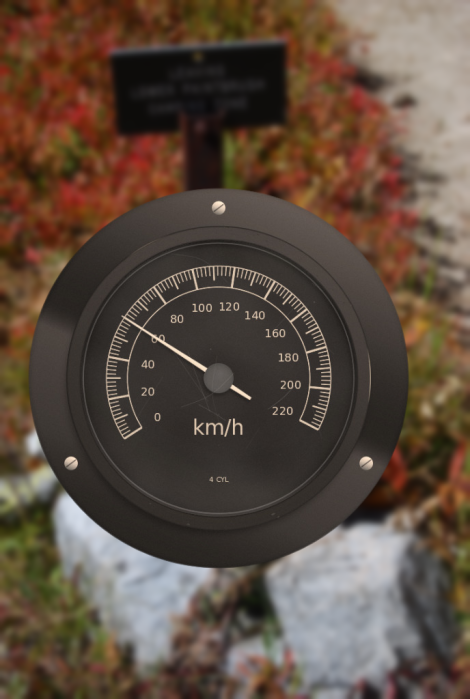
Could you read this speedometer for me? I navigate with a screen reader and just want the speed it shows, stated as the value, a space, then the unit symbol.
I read 60 km/h
